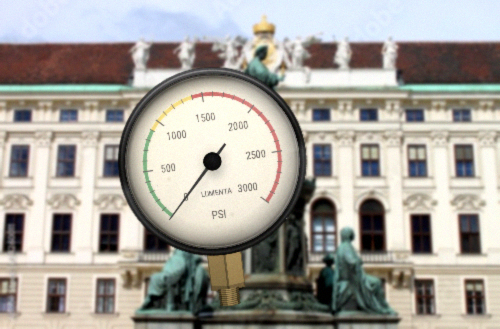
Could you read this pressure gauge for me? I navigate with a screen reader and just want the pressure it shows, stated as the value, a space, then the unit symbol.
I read 0 psi
